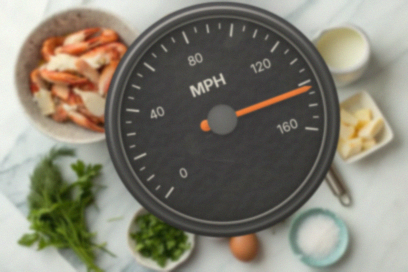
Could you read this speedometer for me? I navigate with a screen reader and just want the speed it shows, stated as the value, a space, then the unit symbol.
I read 142.5 mph
